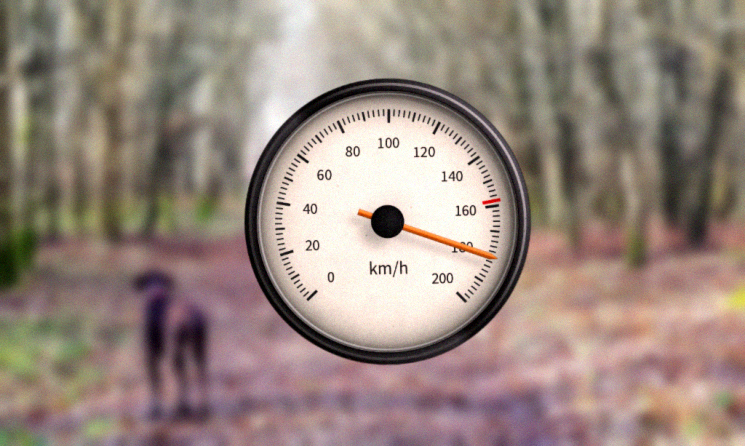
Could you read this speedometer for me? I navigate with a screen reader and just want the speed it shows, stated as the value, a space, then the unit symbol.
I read 180 km/h
